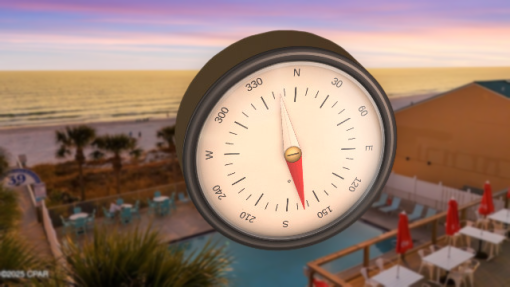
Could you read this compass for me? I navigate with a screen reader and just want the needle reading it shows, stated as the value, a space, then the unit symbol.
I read 165 °
